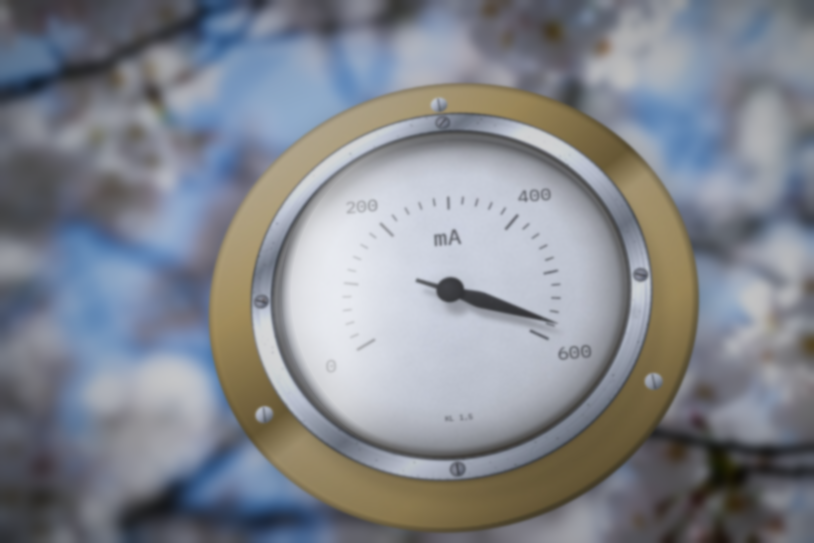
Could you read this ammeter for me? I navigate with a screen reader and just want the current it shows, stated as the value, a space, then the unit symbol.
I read 580 mA
